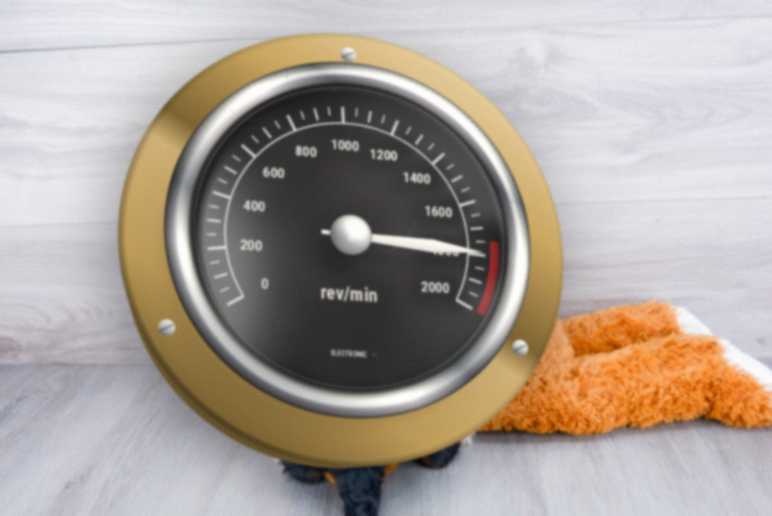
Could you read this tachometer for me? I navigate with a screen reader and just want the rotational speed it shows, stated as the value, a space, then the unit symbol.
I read 1800 rpm
